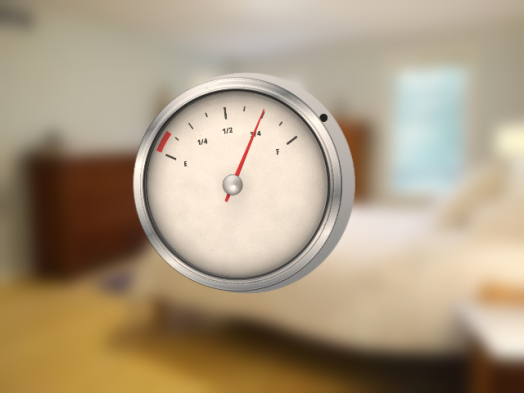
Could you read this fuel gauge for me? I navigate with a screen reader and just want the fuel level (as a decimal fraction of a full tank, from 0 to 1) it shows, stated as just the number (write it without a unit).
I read 0.75
